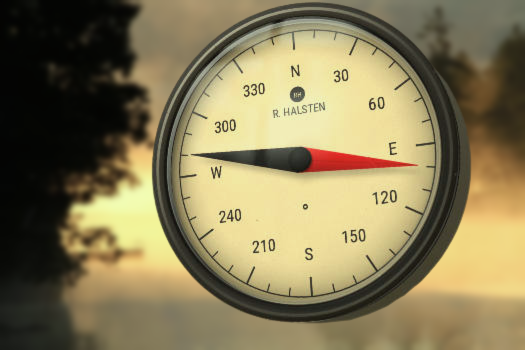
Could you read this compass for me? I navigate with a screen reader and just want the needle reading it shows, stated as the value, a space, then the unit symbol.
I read 100 °
